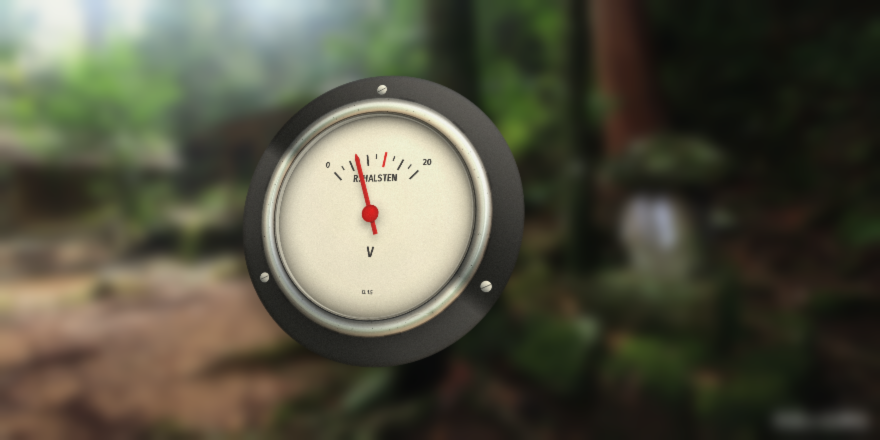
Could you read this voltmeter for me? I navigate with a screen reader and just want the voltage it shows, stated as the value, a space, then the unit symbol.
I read 6 V
